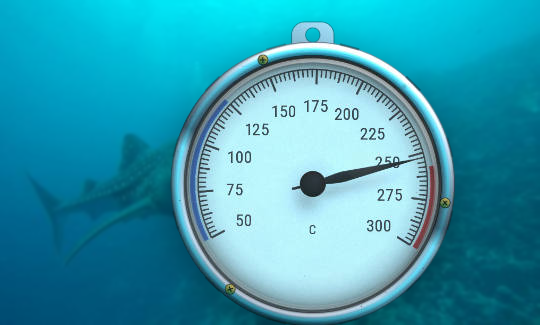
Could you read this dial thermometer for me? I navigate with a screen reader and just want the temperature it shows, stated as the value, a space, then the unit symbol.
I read 252.5 °C
